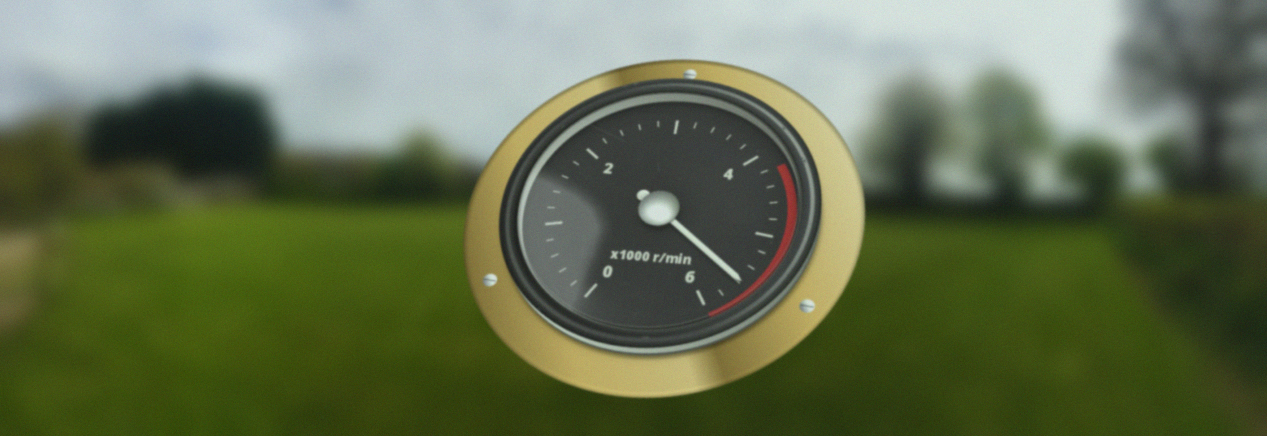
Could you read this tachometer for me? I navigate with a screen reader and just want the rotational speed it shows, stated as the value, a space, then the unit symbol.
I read 5600 rpm
